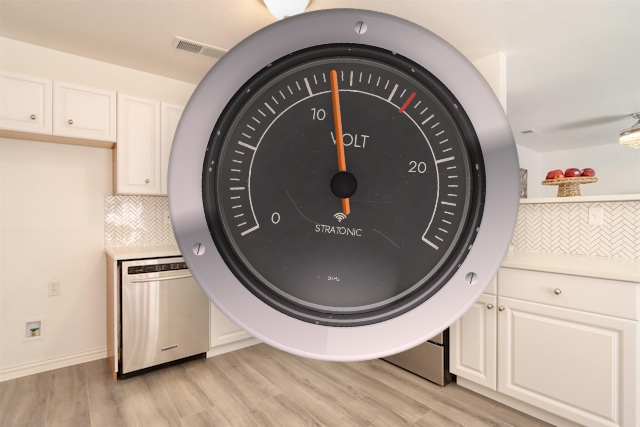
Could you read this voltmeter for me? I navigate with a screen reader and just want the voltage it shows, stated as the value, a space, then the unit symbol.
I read 11.5 V
